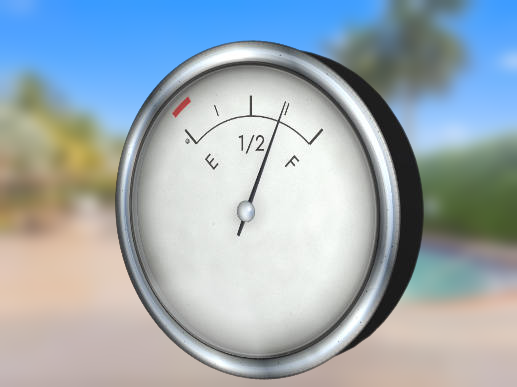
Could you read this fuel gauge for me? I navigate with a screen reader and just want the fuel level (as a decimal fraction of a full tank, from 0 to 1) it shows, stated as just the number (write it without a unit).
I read 0.75
